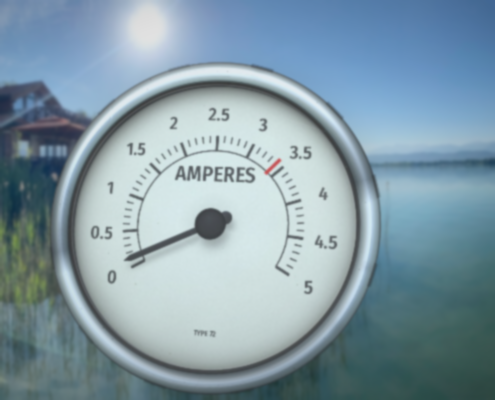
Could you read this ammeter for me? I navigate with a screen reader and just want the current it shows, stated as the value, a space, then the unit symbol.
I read 0.1 A
